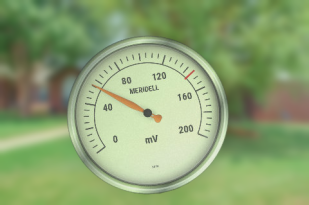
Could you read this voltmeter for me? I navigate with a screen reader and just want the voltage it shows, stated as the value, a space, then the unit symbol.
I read 55 mV
